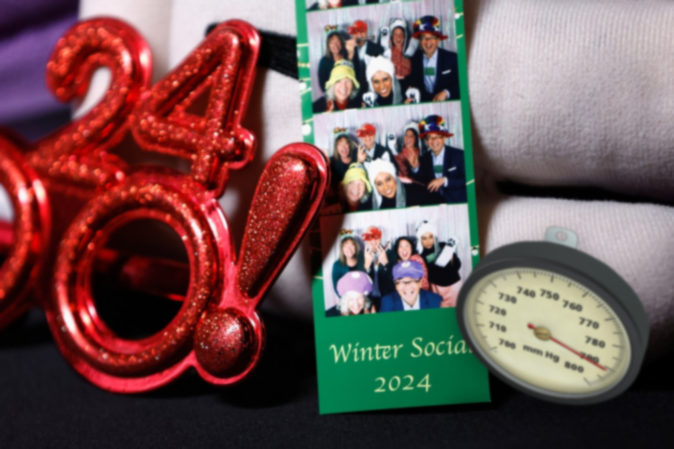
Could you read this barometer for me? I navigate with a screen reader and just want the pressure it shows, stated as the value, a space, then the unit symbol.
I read 790 mmHg
